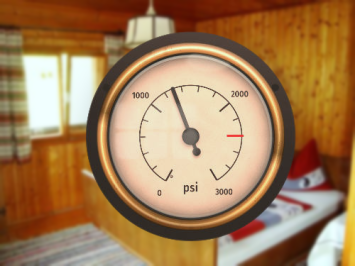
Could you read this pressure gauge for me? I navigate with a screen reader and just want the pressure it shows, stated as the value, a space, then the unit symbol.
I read 1300 psi
